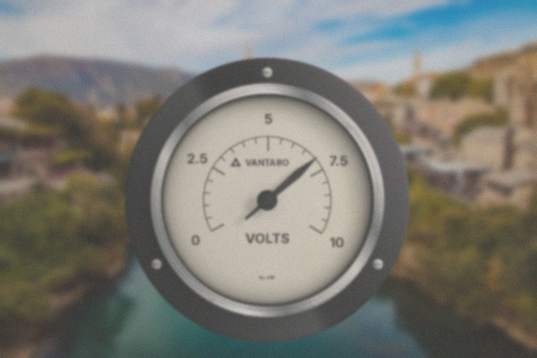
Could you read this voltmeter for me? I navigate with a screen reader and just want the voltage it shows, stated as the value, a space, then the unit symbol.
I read 7 V
